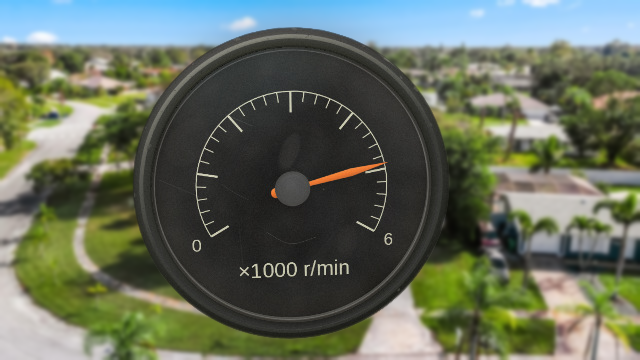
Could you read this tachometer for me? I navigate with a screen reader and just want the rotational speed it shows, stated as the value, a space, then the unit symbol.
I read 4900 rpm
